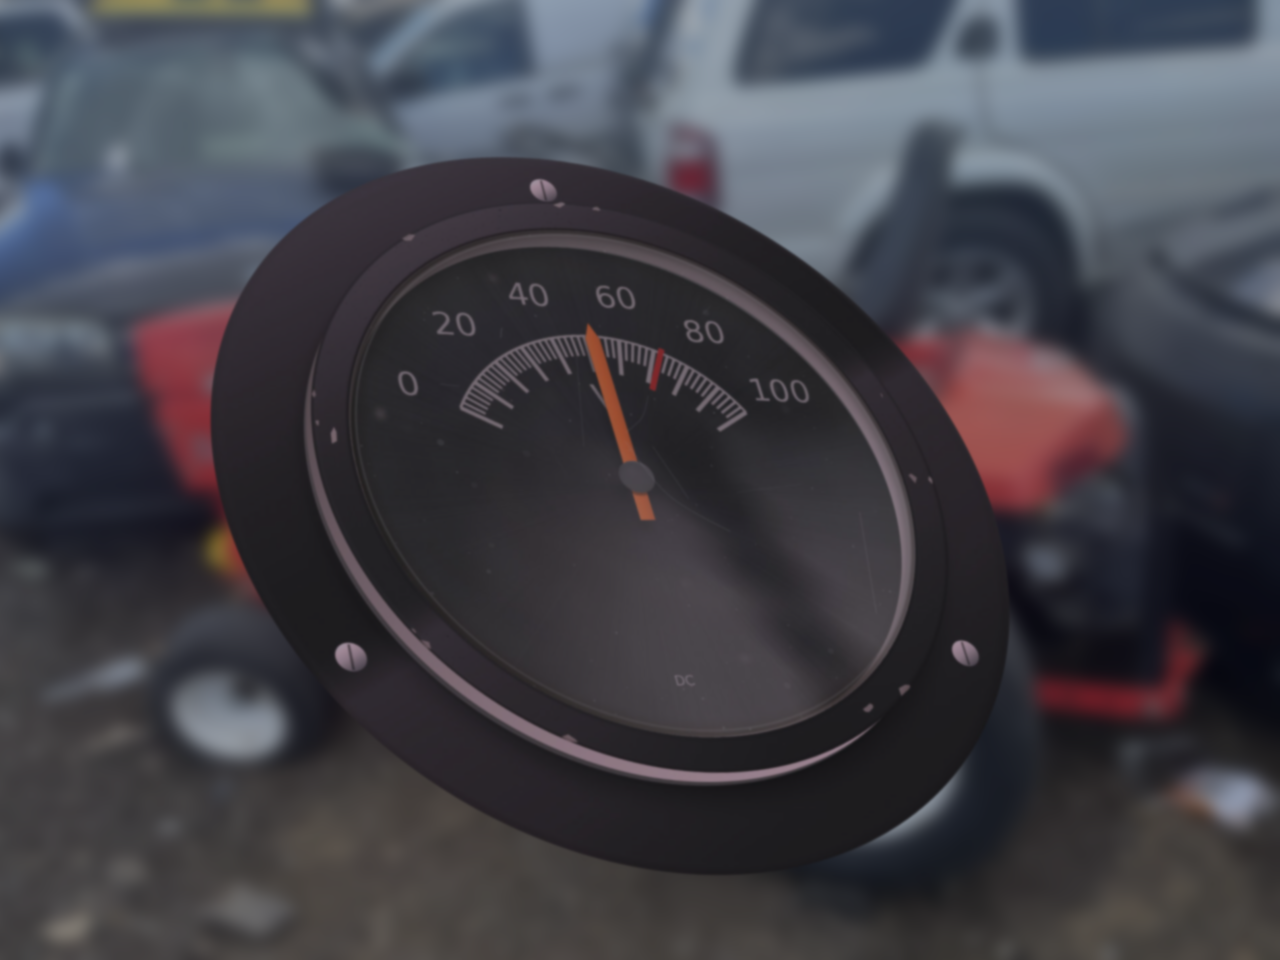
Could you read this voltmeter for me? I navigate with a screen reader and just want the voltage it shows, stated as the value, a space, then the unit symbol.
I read 50 V
